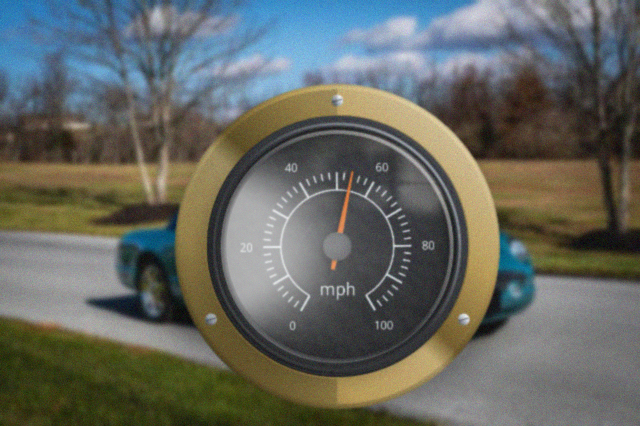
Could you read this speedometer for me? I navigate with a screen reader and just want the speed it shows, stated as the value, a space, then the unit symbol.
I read 54 mph
